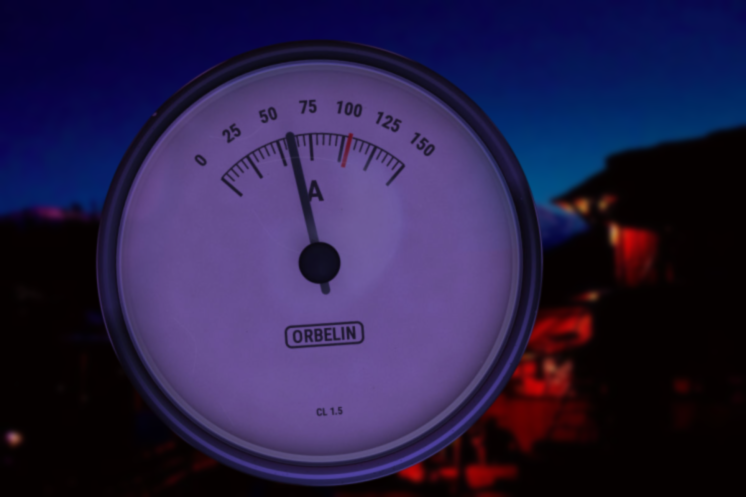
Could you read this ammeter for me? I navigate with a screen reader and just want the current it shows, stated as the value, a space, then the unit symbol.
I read 60 A
